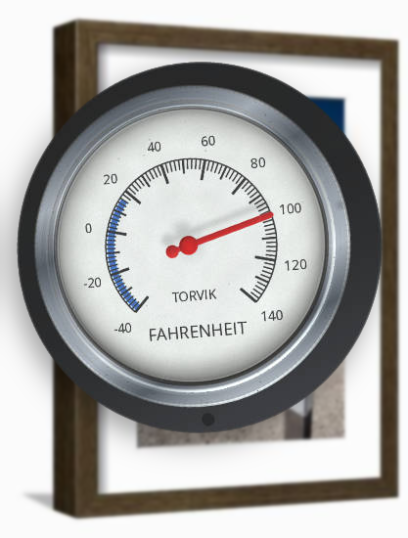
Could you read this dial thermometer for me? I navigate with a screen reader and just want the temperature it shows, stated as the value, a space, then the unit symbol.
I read 100 °F
